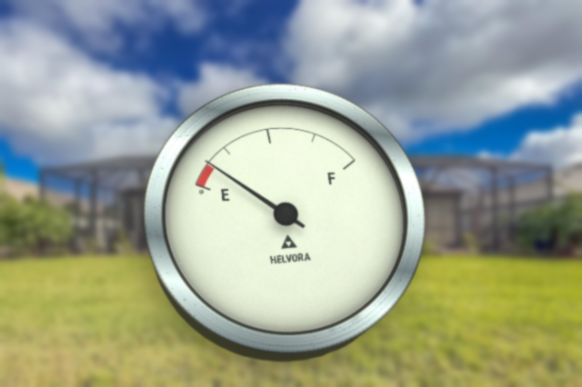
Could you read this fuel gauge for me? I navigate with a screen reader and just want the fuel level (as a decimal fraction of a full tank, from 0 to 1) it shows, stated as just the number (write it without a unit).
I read 0.125
